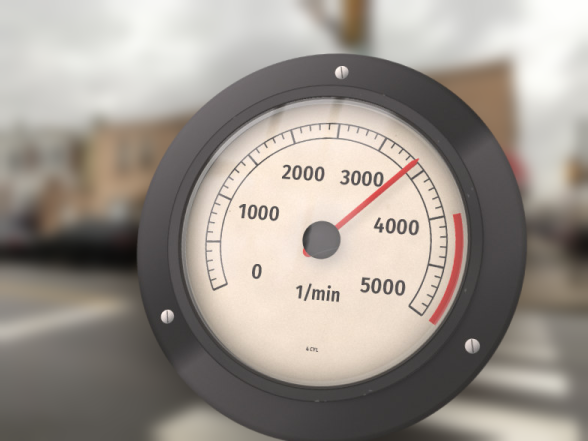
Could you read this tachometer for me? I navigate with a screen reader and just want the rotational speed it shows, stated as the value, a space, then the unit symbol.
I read 3400 rpm
